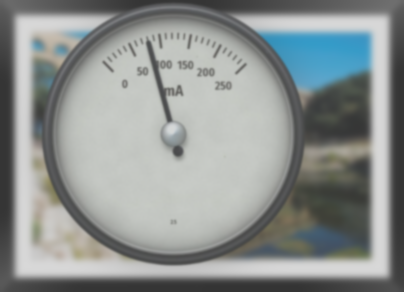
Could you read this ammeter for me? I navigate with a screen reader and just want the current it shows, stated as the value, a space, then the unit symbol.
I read 80 mA
